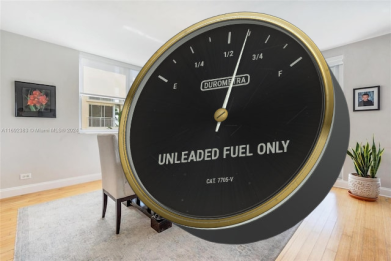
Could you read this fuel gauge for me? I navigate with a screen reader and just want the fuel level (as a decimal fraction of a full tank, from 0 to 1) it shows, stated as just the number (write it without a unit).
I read 0.625
